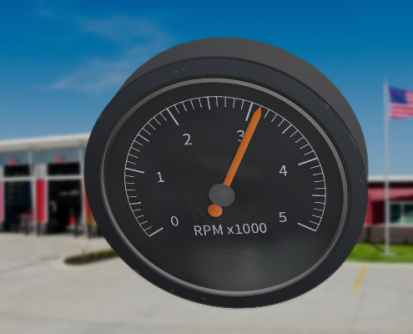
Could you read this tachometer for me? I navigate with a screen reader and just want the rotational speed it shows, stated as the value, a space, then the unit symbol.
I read 3100 rpm
